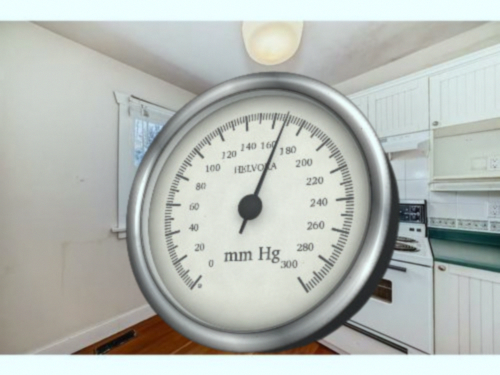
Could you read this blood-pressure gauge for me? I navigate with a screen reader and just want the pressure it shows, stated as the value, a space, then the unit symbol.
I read 170 mmHg
